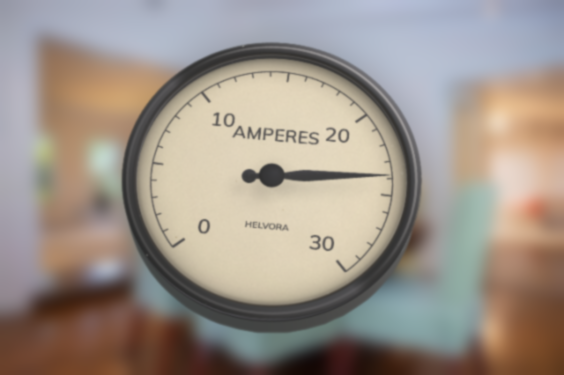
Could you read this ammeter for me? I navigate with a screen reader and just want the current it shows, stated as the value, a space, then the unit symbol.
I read 24 A
